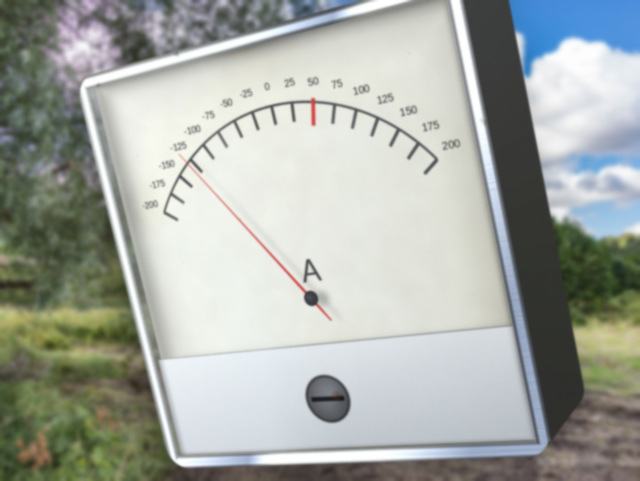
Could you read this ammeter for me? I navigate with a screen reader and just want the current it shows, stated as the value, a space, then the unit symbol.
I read -125 A
